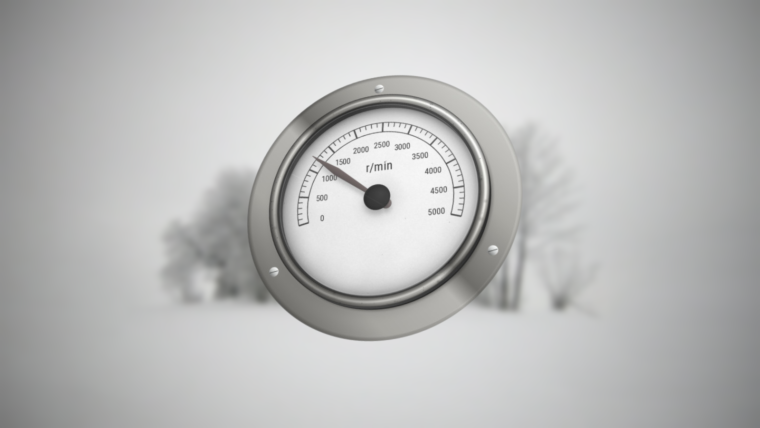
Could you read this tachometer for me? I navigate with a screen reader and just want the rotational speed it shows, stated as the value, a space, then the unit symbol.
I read 1200 rpm
